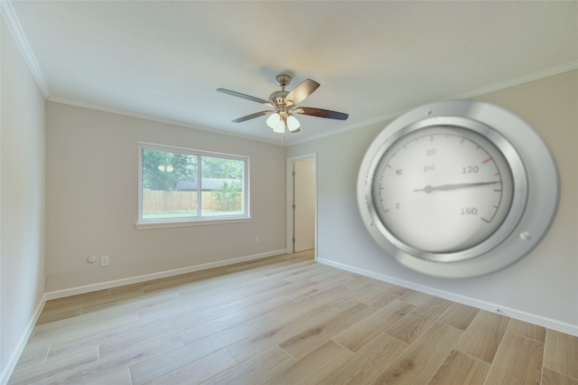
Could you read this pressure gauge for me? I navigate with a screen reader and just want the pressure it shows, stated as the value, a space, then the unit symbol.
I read 135 psi
